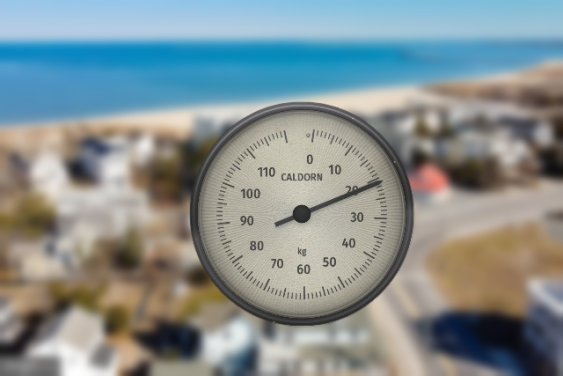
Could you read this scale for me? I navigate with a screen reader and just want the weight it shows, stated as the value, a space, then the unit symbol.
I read 21 kg
